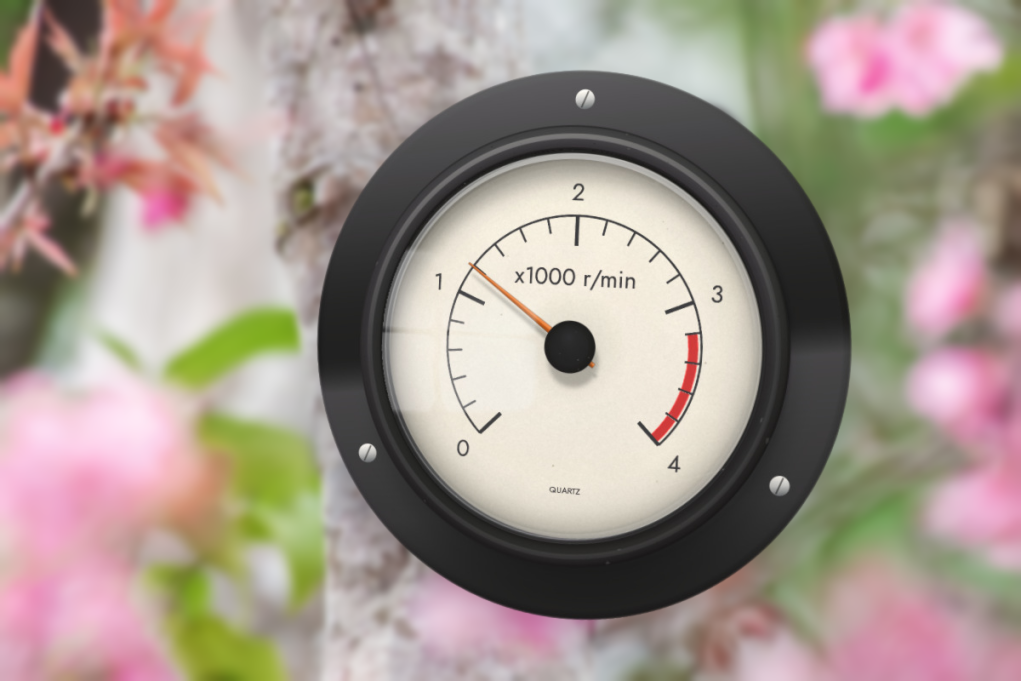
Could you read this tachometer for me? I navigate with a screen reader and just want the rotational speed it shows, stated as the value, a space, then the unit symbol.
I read 1200 rpm
